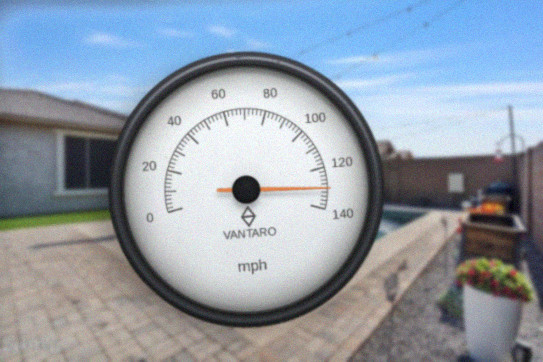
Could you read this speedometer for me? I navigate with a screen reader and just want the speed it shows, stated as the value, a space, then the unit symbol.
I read 130 mph
